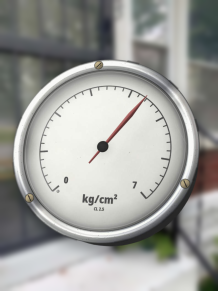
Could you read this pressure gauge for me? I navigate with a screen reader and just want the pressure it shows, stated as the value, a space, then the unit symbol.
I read 4.4 kg/cm²
